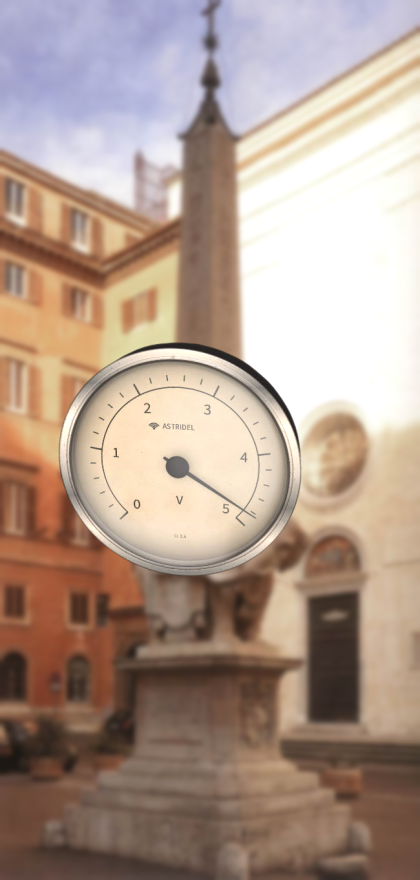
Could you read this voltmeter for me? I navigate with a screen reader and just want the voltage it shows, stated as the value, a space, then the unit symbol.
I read 4.8 V
